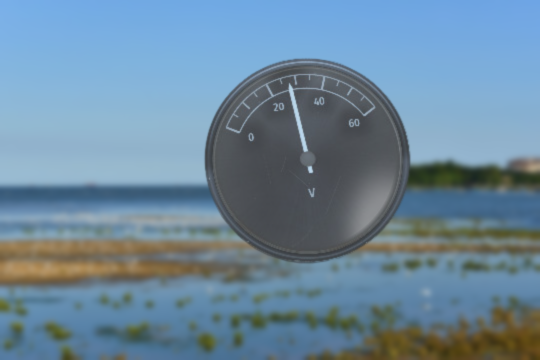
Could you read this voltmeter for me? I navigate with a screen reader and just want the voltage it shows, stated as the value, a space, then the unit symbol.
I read 27.5 V
